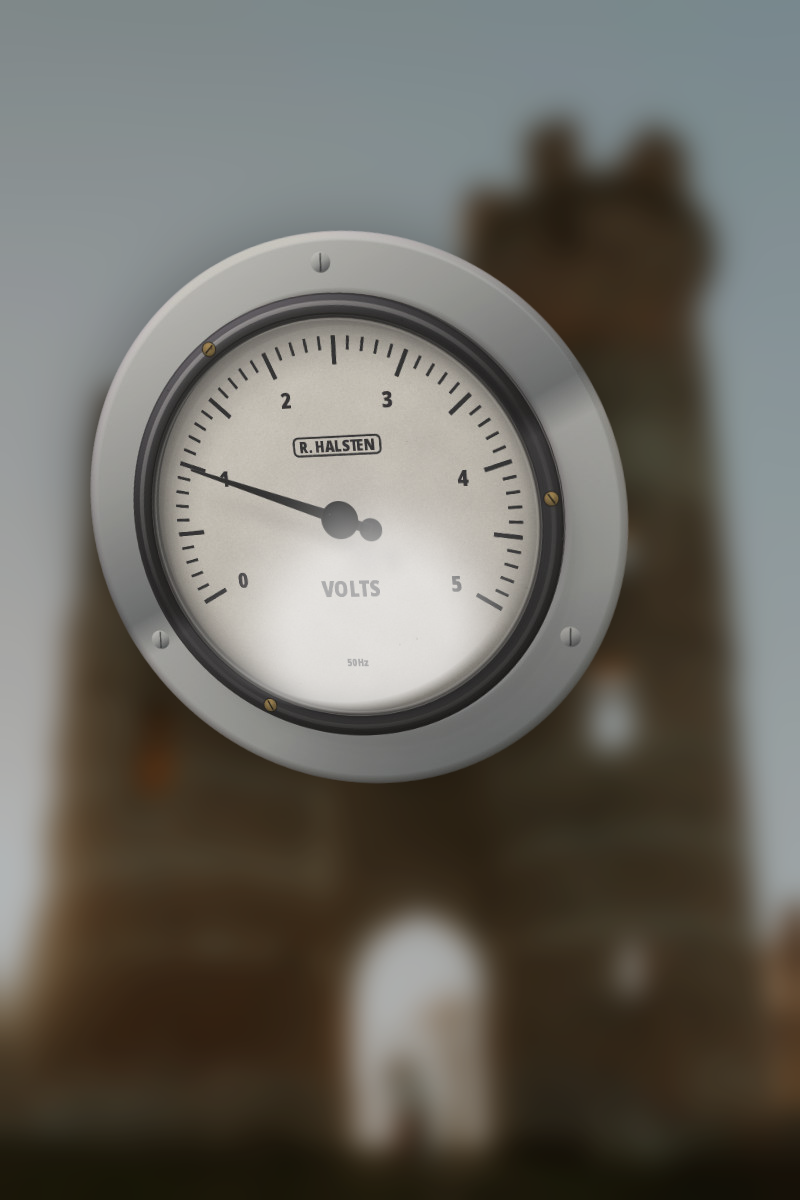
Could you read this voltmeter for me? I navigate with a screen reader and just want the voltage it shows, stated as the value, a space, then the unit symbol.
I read 1 V
